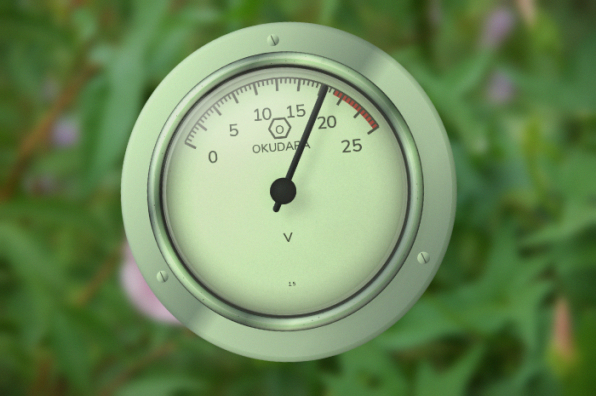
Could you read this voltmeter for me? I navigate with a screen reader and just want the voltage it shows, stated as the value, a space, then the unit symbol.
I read 18 V
